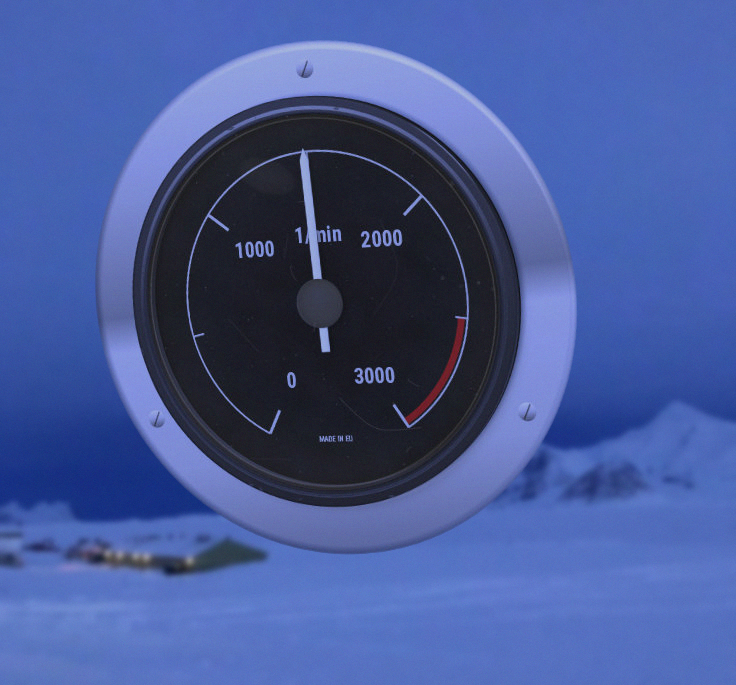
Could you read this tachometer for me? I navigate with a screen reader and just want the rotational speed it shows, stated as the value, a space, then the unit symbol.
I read 1500 rpm
